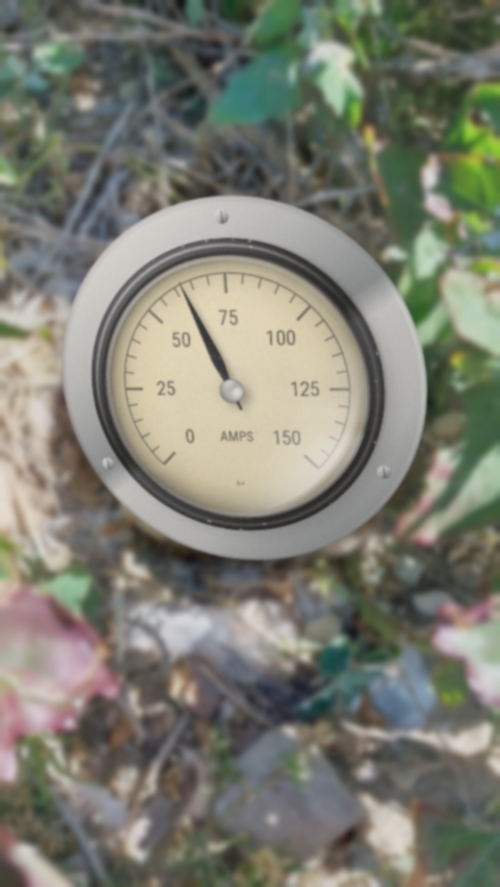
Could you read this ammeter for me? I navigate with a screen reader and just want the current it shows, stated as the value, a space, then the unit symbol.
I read 62.5 A
